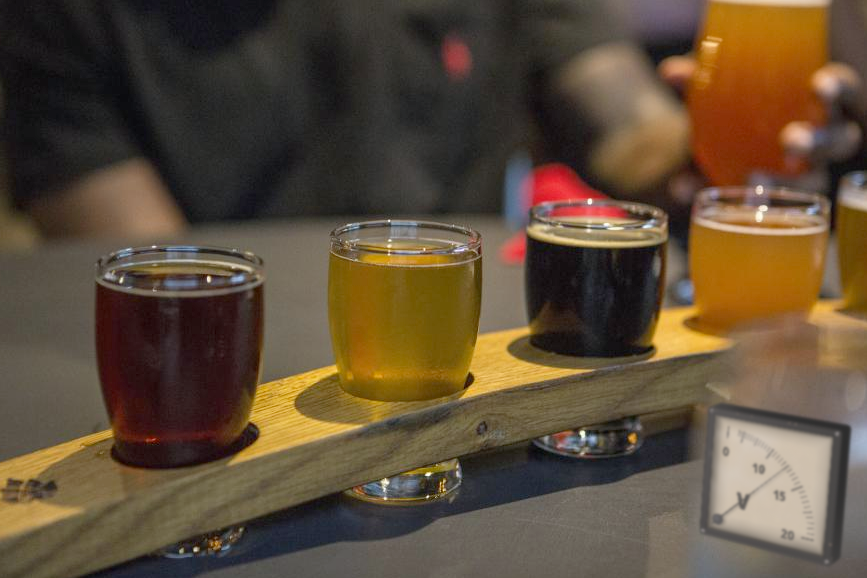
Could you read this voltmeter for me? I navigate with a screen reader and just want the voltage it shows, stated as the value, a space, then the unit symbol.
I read 12.5 V
